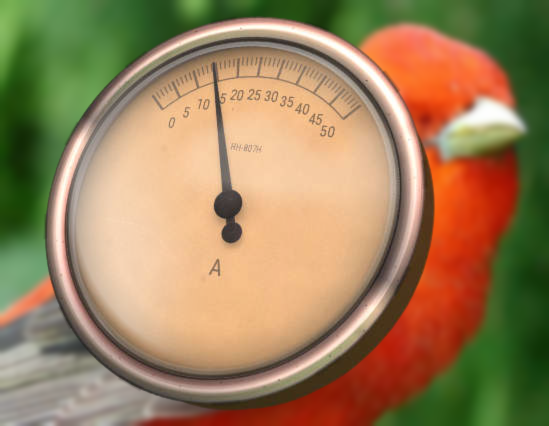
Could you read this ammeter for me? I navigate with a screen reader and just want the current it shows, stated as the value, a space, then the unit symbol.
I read 15 A
